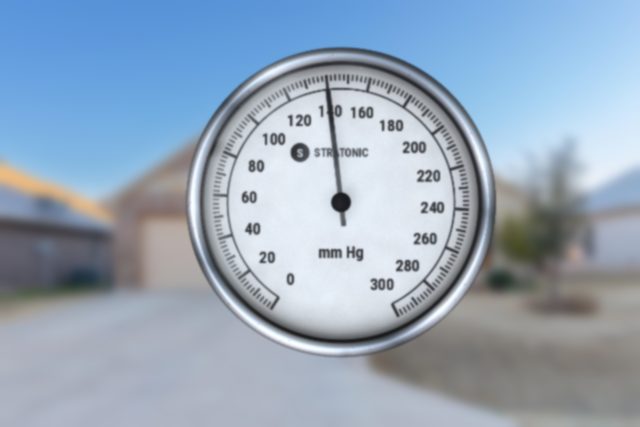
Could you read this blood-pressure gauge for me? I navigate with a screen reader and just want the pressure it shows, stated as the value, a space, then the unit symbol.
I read 140 mmHg
